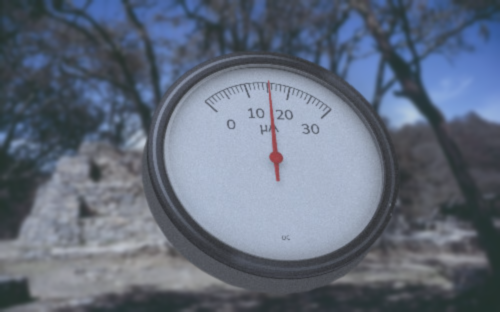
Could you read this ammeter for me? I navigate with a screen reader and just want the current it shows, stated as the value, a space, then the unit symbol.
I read 15 µA
